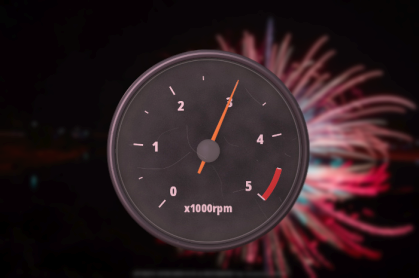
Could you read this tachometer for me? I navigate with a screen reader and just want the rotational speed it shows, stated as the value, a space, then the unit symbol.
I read 3000 rpm
